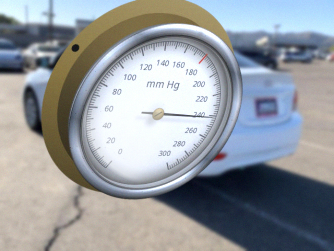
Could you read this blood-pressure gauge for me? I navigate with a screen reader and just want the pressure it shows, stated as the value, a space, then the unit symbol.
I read 240 mmHg
